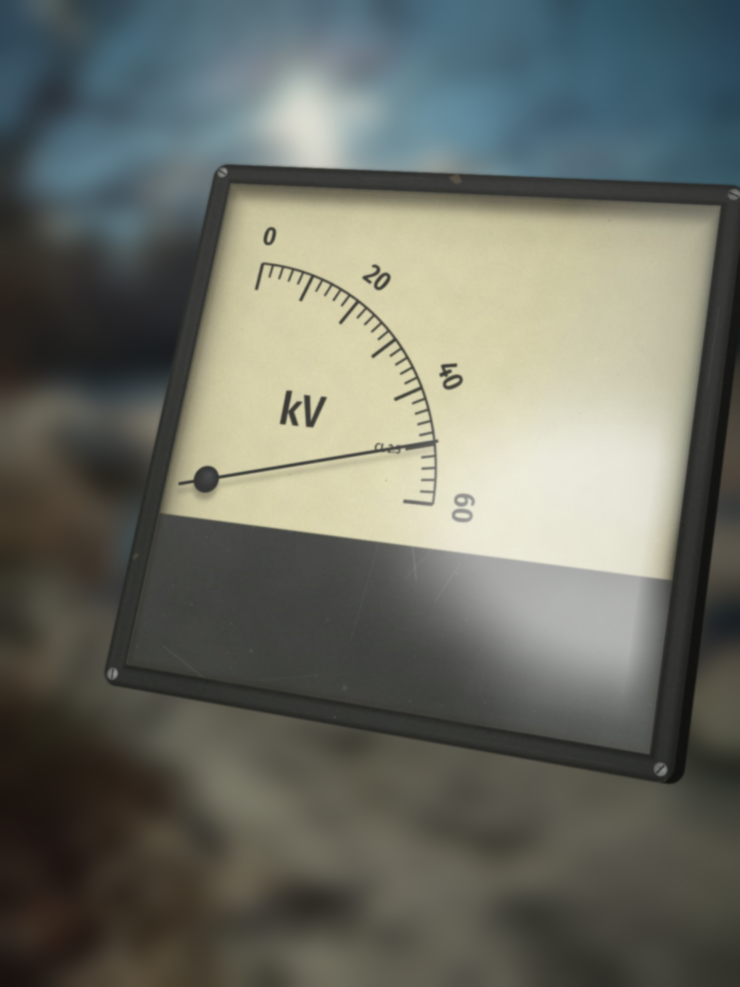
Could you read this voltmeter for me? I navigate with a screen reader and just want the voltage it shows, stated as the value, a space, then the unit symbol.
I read 50 kV
